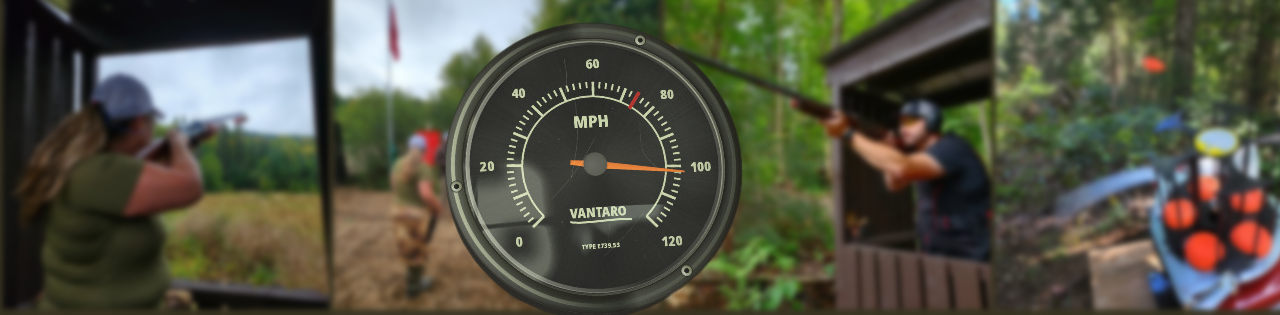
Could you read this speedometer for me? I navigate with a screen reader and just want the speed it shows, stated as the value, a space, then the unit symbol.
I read 102 mph
